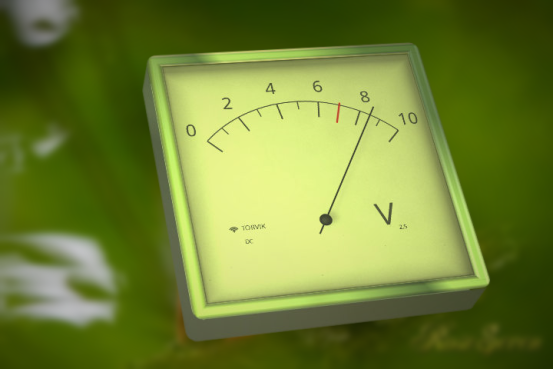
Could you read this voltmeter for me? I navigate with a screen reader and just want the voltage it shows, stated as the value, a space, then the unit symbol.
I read 8.5 V
